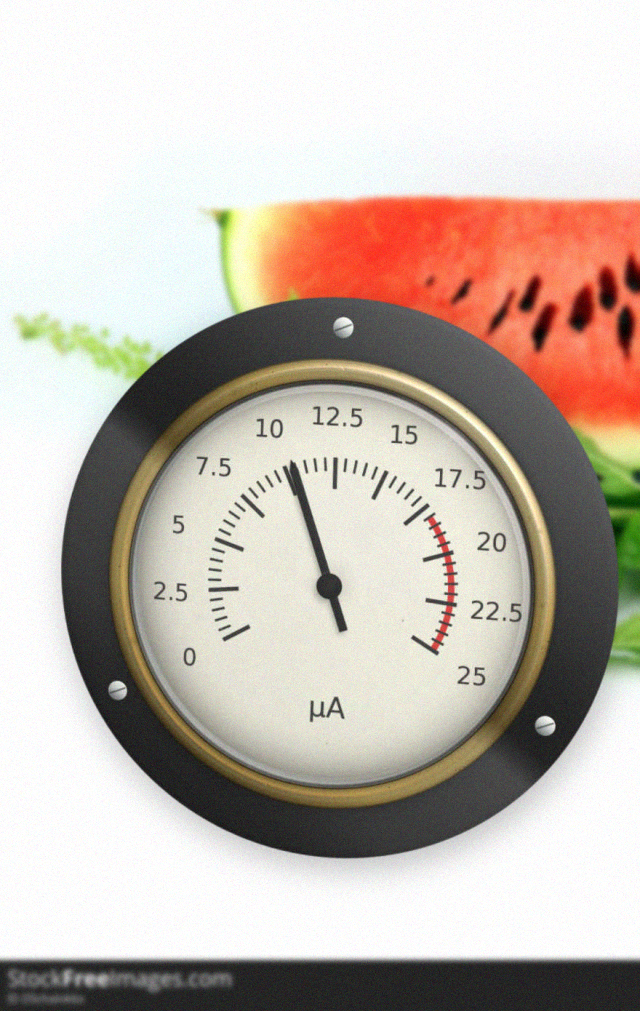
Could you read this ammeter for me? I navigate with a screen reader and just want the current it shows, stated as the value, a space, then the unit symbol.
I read 10.5 µA
